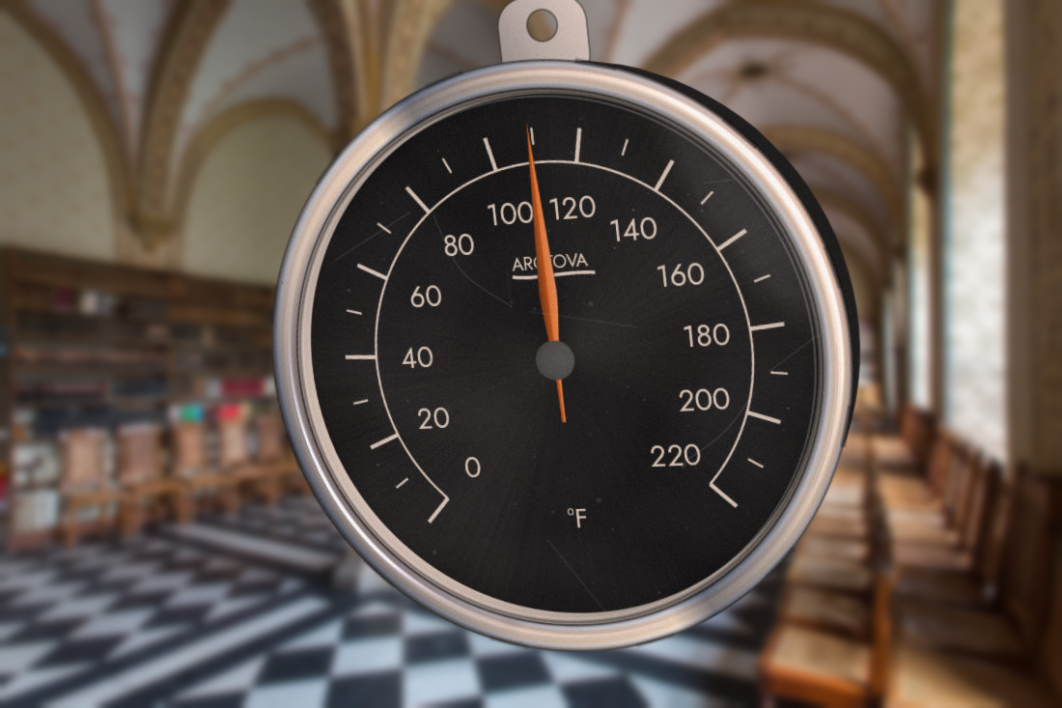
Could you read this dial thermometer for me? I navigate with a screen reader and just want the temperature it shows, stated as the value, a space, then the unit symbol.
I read 110 °F
